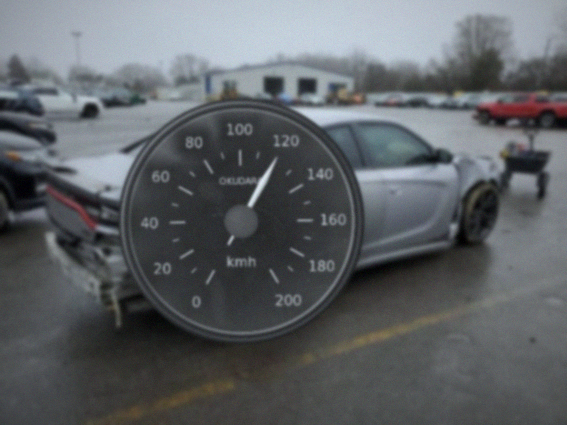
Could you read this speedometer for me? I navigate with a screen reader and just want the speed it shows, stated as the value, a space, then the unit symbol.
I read 120 km/h
